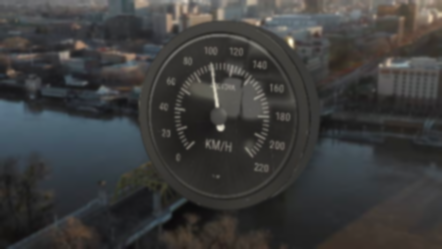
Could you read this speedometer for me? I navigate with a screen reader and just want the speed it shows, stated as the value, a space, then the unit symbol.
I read 100 km/h
